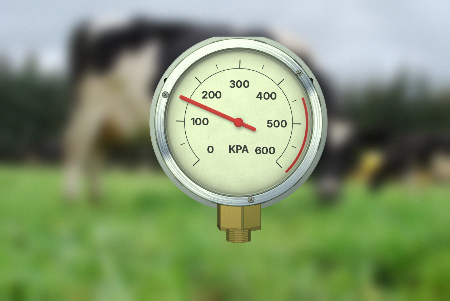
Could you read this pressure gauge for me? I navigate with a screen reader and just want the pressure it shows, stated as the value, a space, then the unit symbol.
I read 150 kPa
